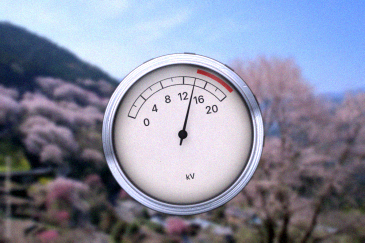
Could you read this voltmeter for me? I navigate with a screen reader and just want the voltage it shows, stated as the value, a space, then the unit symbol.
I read 14 kV
